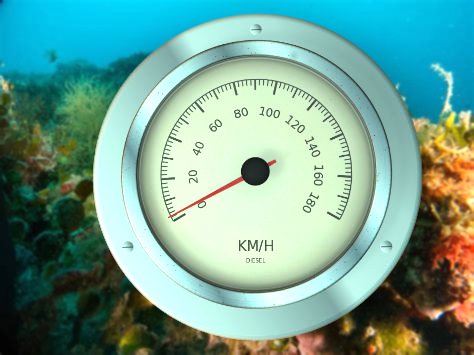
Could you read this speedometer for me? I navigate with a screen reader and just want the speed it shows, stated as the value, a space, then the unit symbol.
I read 2 km/h
